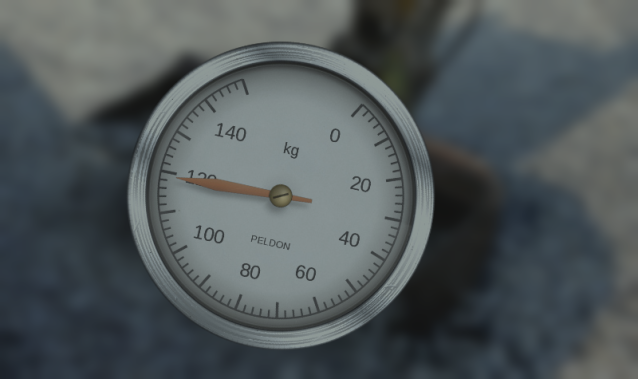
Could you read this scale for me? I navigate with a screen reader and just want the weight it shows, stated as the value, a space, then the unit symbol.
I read 119 kg
